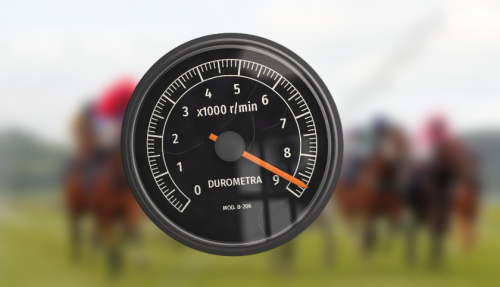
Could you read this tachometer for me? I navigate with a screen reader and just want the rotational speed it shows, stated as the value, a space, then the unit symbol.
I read 8700 rpm
